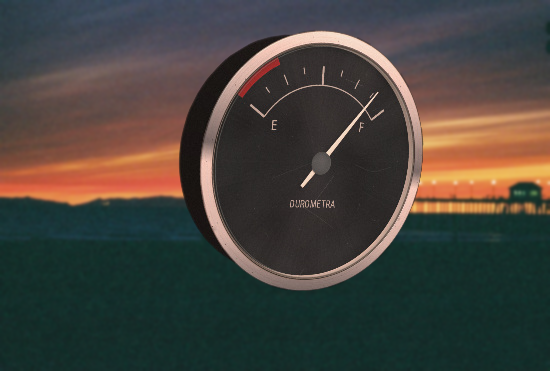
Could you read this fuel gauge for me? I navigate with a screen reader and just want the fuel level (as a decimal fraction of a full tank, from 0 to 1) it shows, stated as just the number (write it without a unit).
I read 0.875
